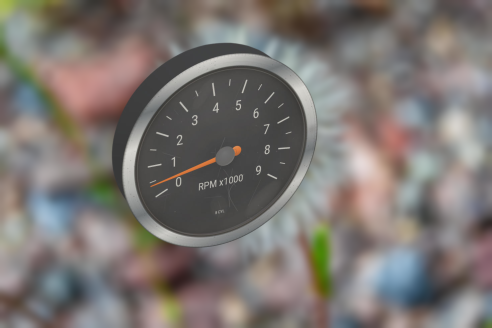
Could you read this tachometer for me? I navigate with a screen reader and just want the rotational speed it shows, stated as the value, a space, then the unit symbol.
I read 500 rpm
